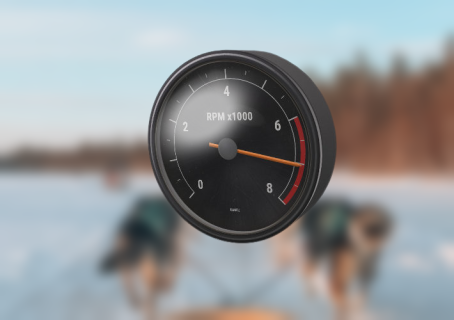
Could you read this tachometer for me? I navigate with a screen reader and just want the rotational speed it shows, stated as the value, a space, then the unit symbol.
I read 7000 rpm
